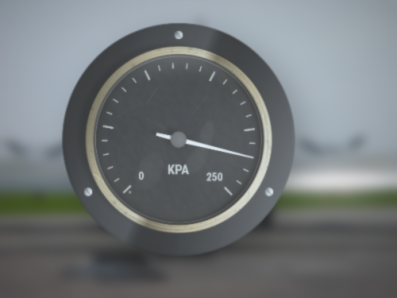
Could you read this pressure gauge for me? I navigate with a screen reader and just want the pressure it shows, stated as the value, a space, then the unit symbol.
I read 220 kPa
